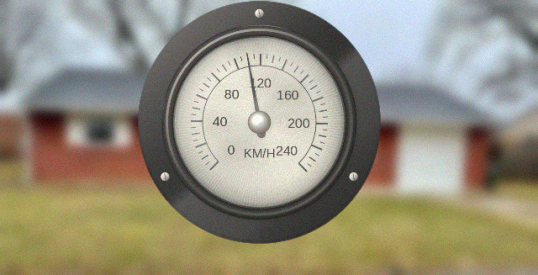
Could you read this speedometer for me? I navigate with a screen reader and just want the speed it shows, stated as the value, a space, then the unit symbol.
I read 110 km/h
